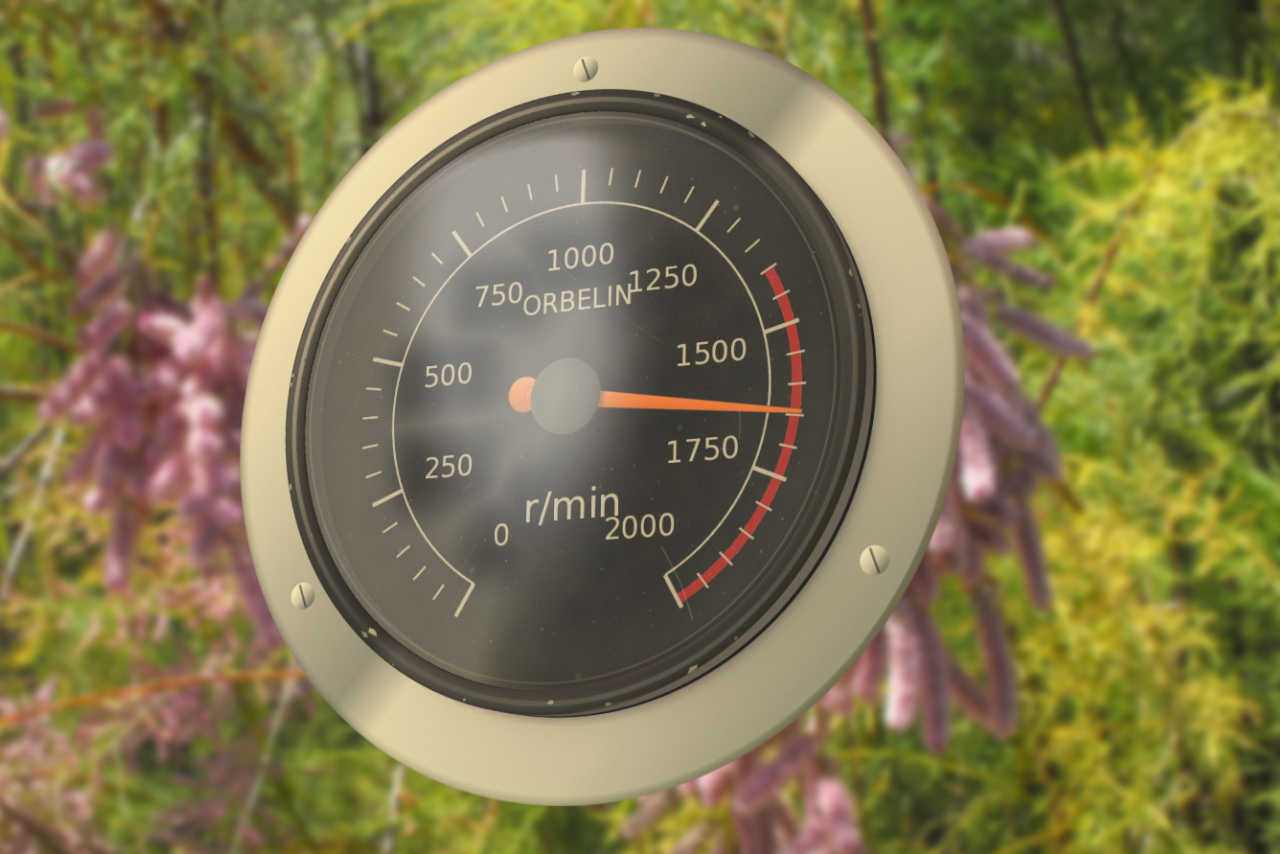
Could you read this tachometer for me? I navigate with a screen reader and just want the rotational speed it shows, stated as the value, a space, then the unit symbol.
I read 1650 rpm
